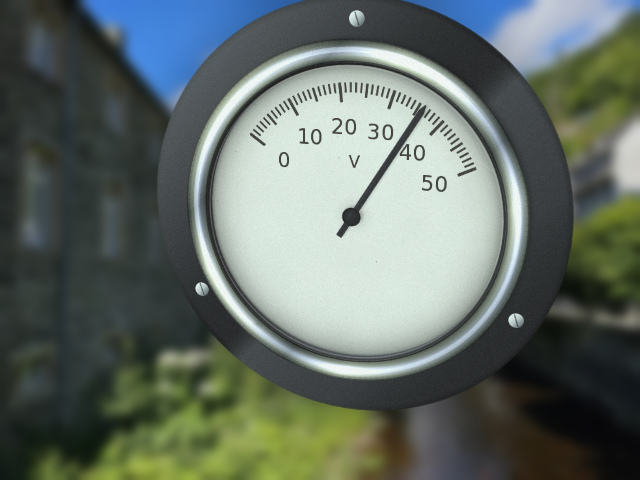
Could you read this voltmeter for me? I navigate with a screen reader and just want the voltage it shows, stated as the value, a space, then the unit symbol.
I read 36 V
